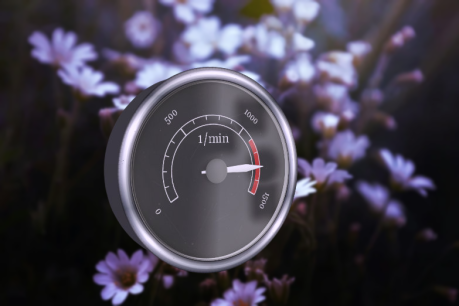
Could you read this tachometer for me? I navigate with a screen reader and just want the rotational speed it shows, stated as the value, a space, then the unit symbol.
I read 1300 rpm
